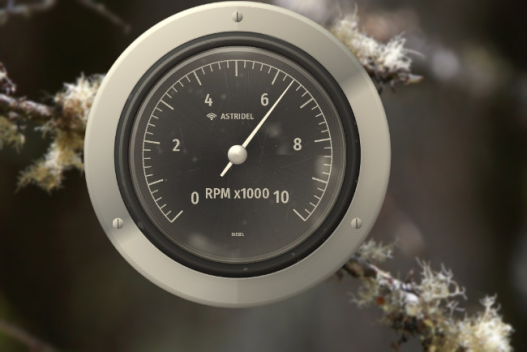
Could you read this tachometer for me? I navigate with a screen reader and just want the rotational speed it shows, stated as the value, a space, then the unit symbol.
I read 6400 rpm
